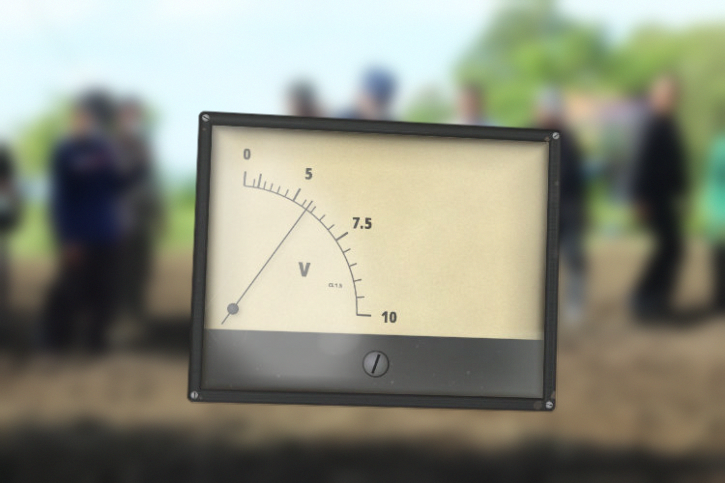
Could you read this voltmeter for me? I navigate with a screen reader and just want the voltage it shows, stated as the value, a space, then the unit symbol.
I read 5.75 V
